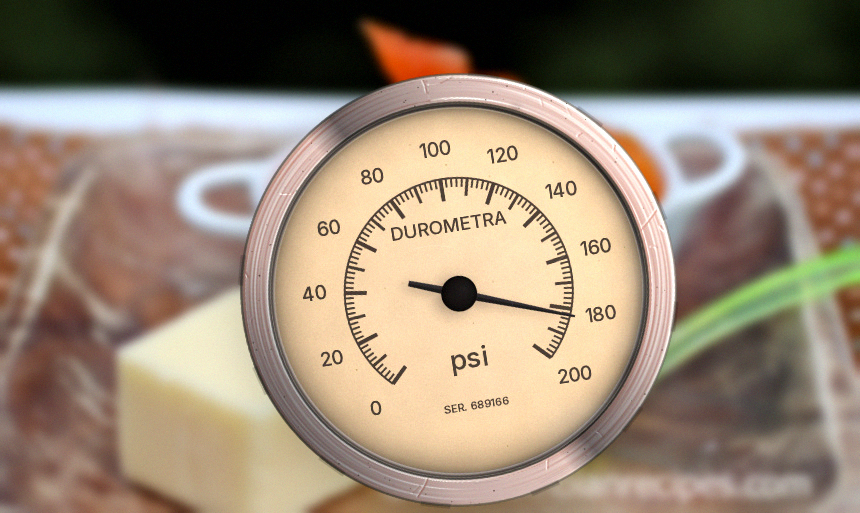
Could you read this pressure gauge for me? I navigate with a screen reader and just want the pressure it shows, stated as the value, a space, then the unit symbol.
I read 182 psi
